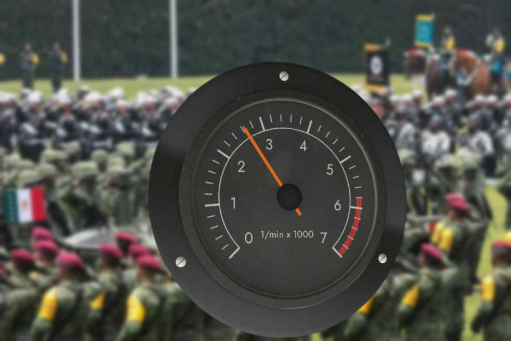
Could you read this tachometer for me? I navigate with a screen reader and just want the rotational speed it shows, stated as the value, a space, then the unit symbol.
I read 2600 rpm
